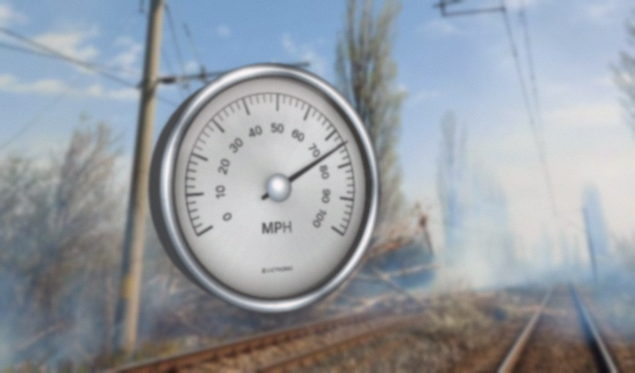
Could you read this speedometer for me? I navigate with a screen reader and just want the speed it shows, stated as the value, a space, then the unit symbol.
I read 74 mph
